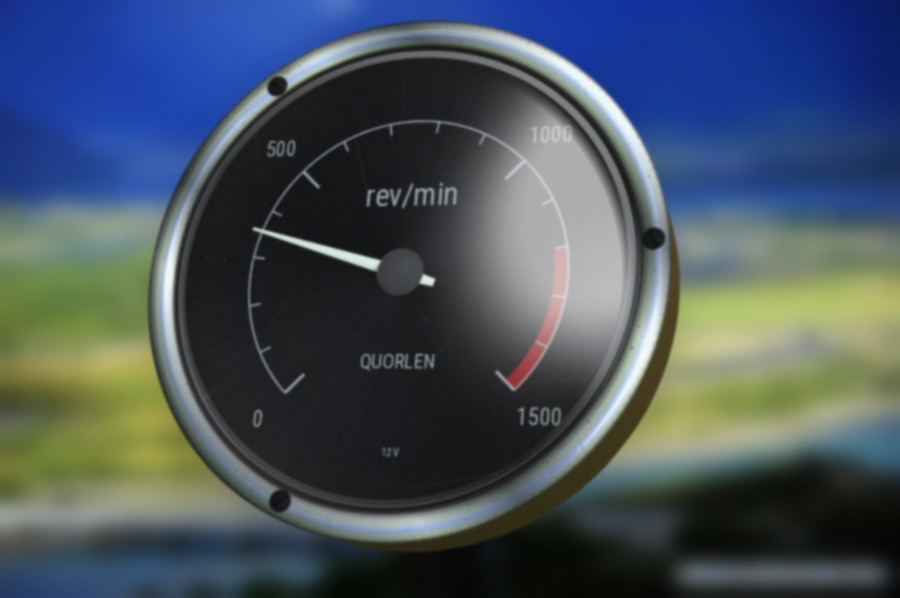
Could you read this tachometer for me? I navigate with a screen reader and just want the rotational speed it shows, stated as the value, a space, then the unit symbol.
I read 350 rpm
